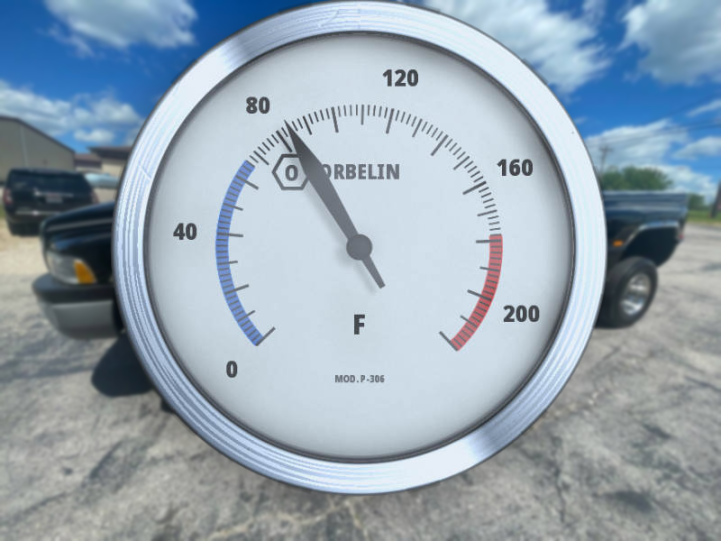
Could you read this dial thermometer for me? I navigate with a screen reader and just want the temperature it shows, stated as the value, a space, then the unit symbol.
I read 84 °F
